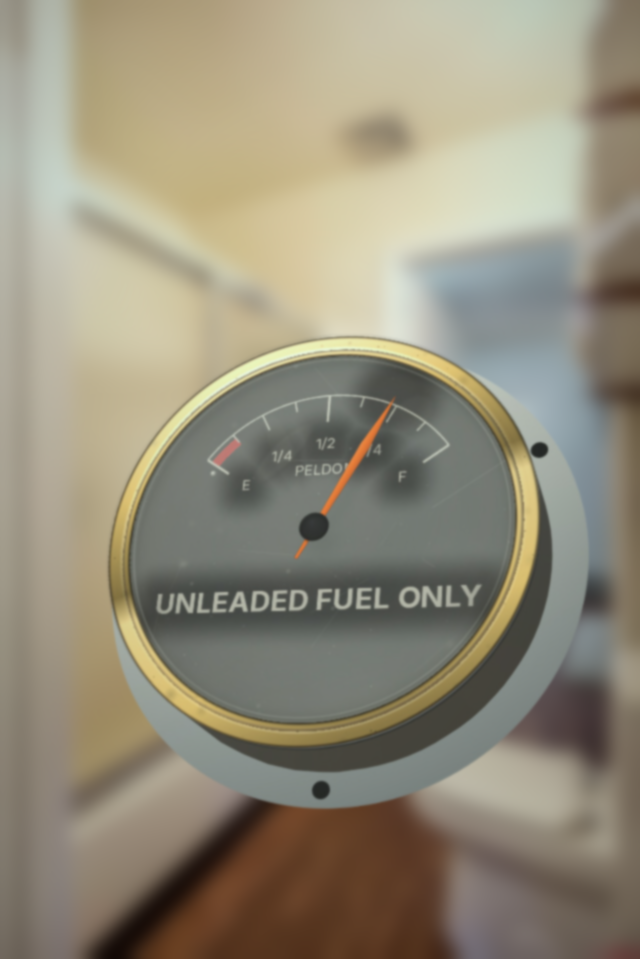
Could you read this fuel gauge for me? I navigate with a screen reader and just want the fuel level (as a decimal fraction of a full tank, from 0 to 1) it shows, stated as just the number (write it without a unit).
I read 0.75
